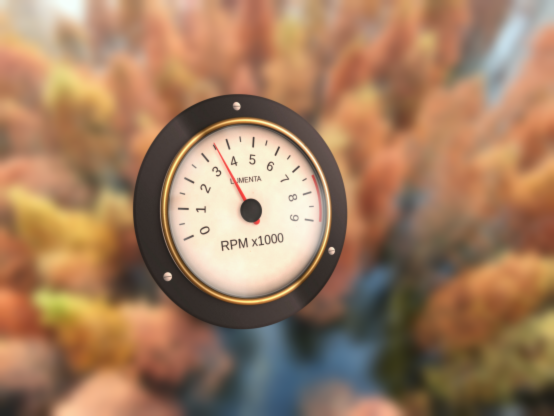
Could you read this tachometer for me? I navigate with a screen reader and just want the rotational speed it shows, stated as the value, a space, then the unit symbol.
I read 3500 rpm
